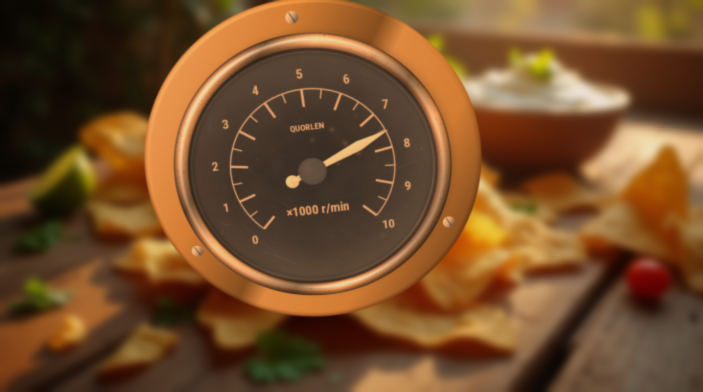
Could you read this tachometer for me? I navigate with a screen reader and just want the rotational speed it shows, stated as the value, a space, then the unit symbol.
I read 7500 rpm
